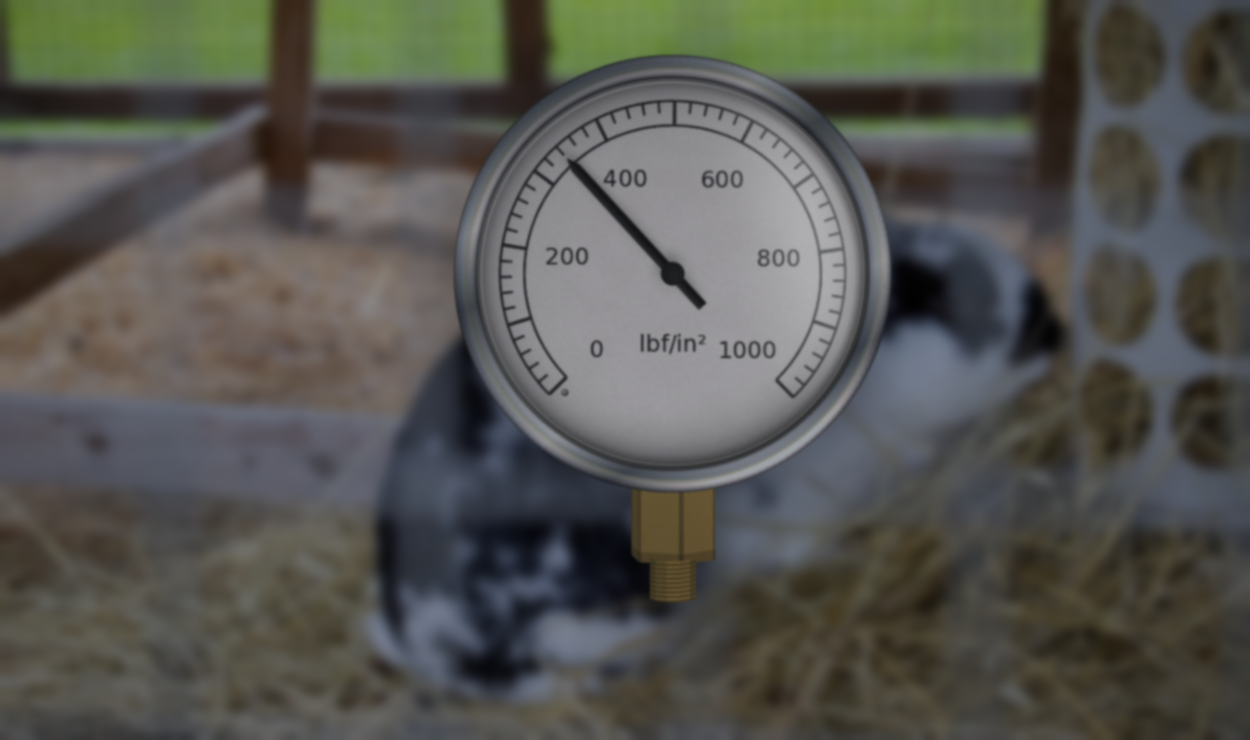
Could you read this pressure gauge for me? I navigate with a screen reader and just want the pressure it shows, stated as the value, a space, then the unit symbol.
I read 340 psi
